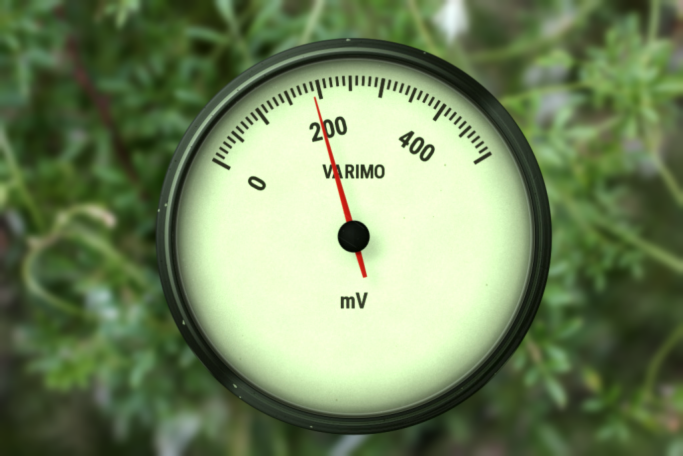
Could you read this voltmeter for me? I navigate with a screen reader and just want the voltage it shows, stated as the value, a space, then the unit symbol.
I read 190 mV
